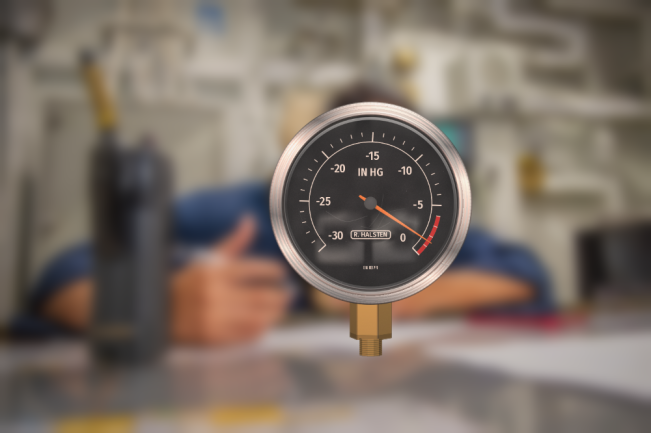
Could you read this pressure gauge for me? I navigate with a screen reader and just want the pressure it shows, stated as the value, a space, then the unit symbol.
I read -1.5 inHg
